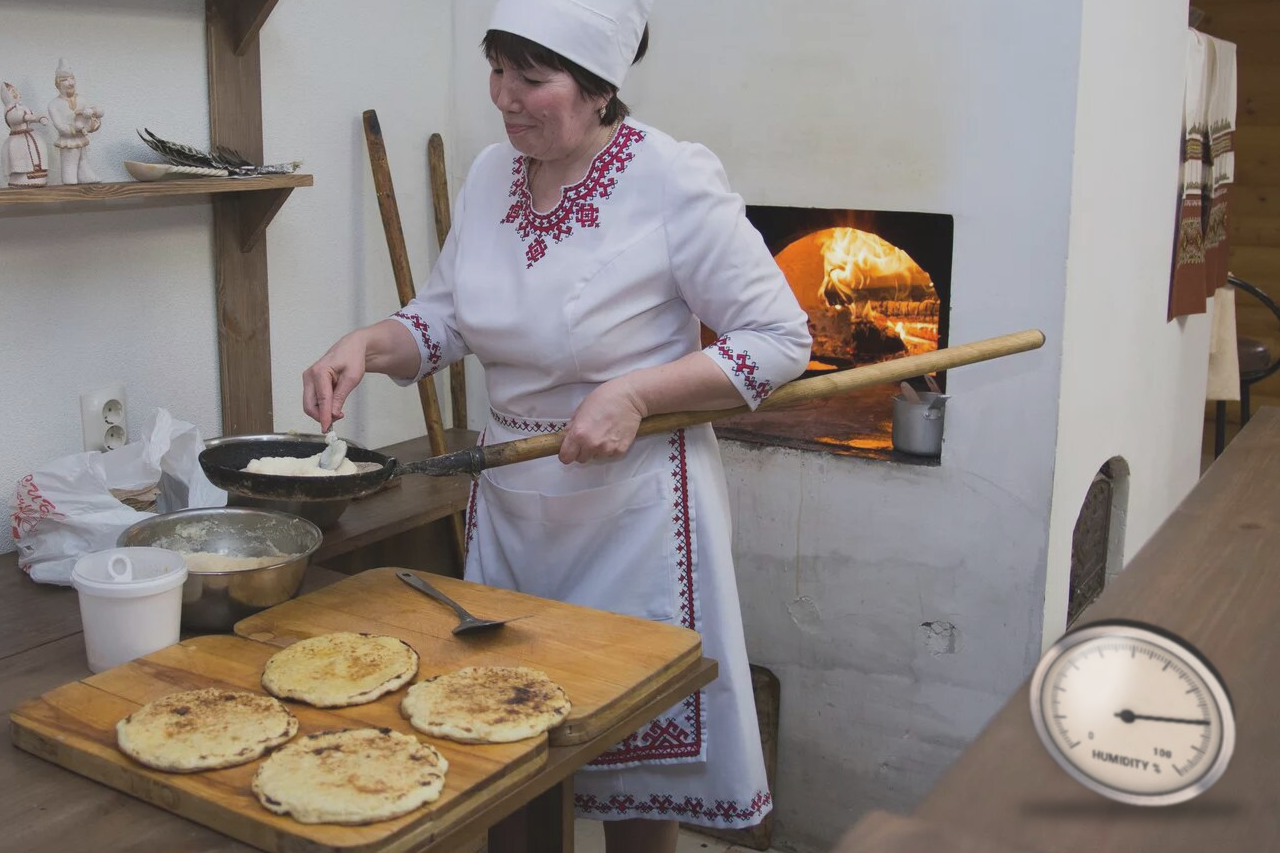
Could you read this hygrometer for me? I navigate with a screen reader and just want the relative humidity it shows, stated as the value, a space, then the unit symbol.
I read 80 %
